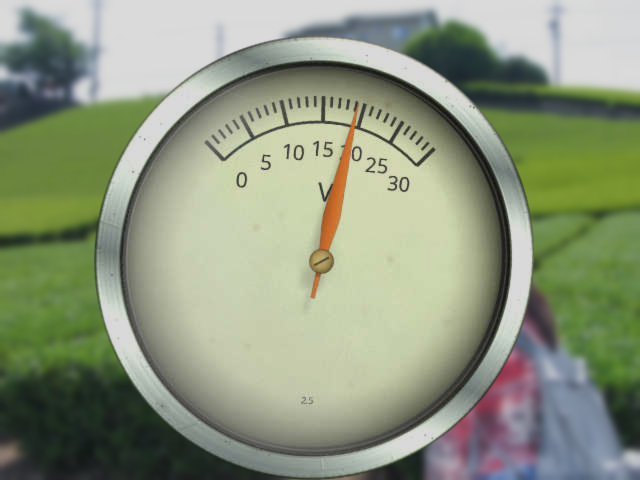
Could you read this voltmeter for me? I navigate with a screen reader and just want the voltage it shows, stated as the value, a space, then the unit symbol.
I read 19 V
